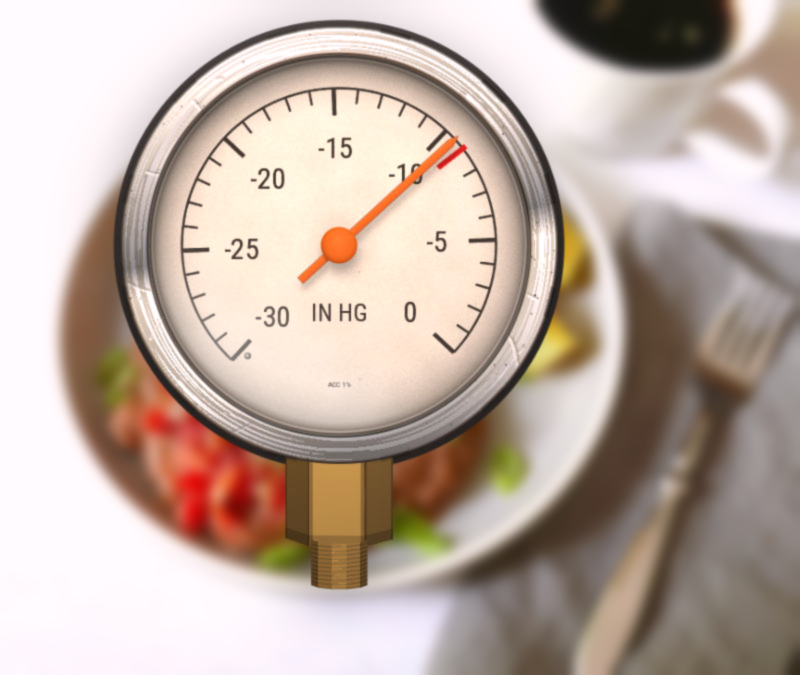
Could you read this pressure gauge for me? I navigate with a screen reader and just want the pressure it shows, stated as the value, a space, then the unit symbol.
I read -9.5 inHg
